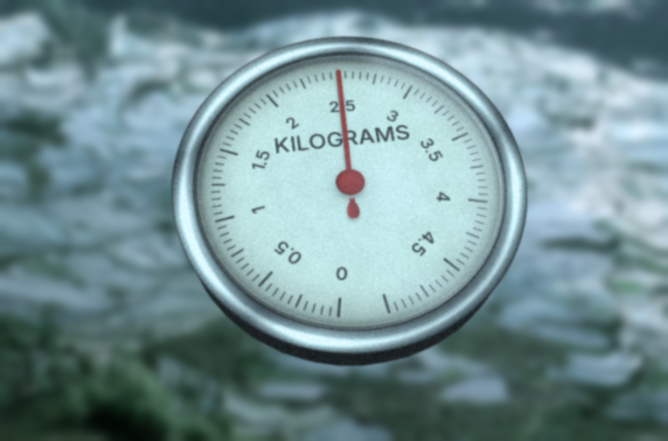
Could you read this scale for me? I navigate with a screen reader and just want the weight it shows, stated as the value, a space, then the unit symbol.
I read 2.5 kg
